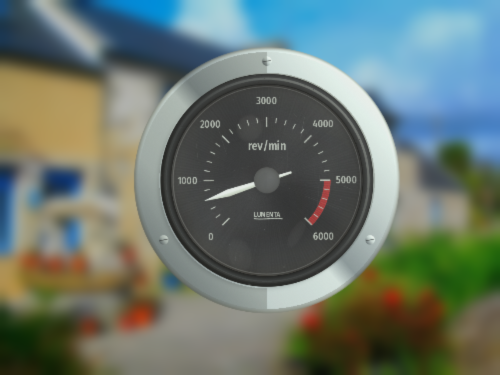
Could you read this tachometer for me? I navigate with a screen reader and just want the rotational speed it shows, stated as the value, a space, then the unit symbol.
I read 600 rpm
